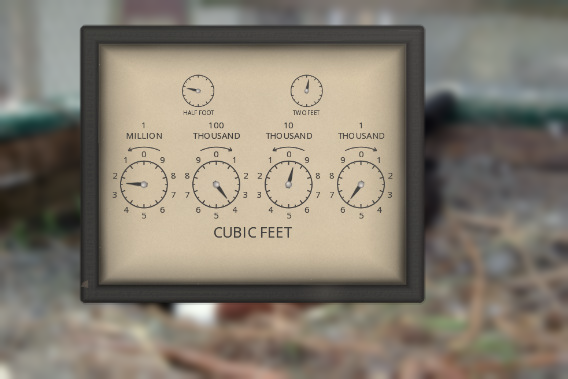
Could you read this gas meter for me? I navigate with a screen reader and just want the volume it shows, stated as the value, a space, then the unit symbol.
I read 239600 ft³
